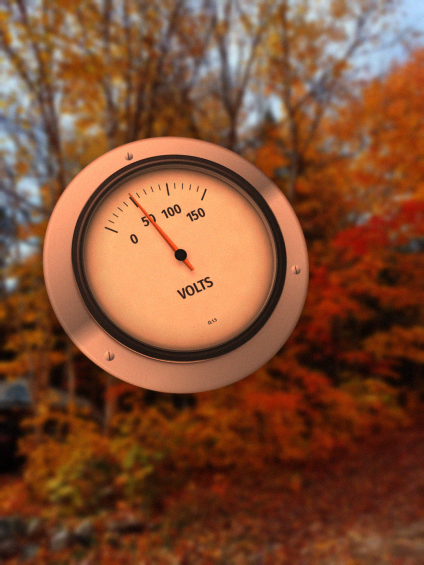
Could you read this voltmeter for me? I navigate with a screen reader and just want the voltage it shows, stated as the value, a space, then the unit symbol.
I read 50 V
